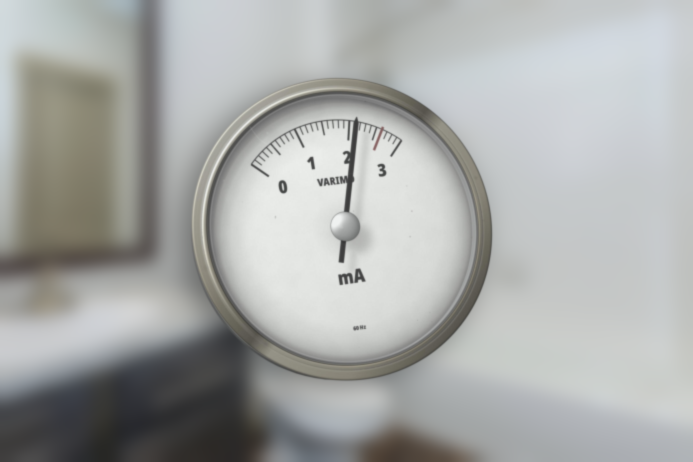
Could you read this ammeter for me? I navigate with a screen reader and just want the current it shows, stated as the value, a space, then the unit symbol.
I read 2.1 mA
